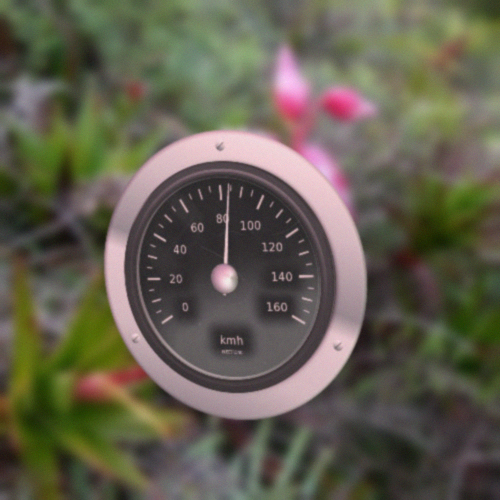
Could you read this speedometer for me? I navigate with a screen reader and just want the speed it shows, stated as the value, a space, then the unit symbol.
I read 85 km/h
